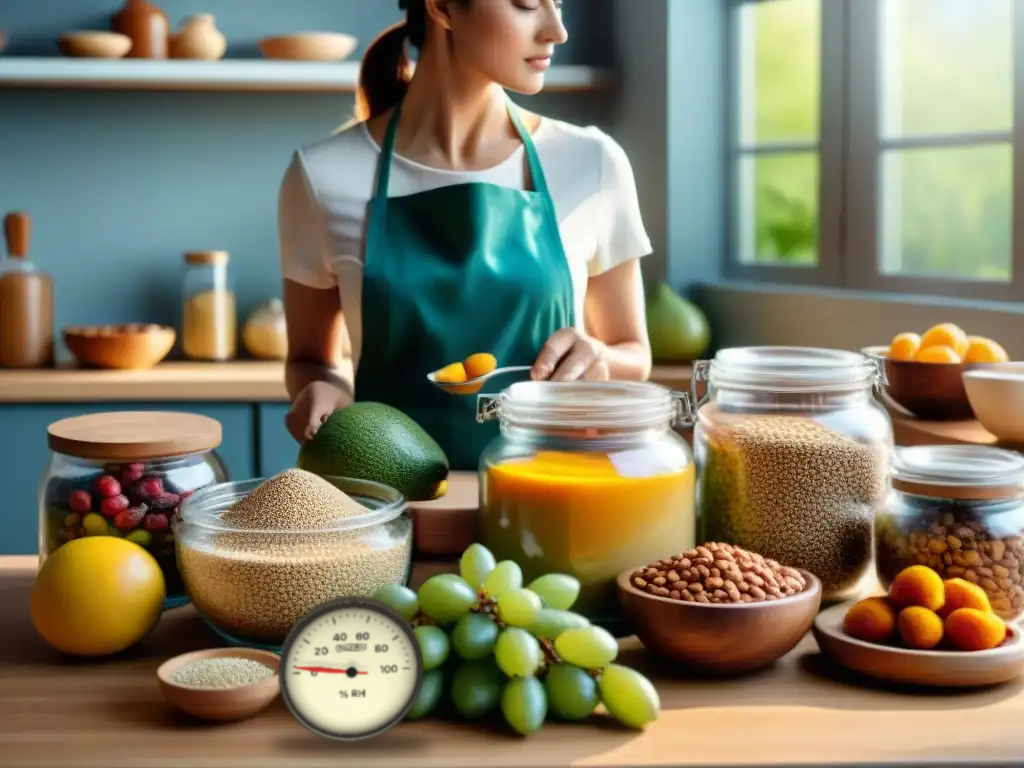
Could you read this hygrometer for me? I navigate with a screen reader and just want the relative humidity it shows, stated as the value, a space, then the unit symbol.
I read 4 %
